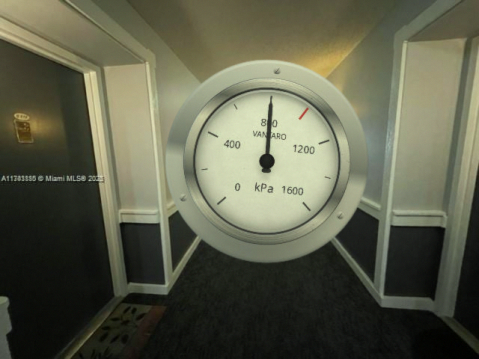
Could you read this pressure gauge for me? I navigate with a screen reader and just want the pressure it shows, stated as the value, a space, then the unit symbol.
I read 800 kPa
